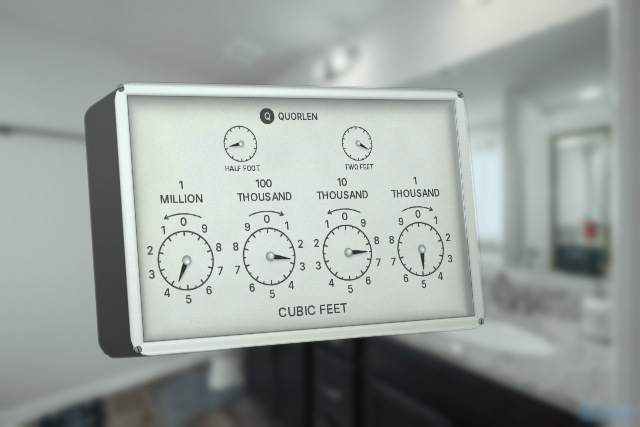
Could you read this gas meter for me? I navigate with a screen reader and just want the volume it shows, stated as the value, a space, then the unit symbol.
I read 427500 ft³
